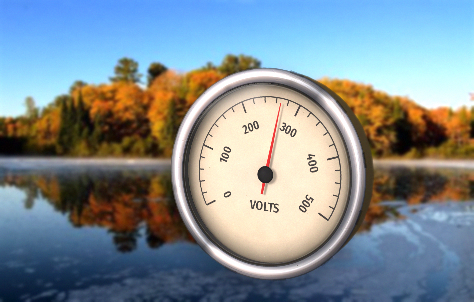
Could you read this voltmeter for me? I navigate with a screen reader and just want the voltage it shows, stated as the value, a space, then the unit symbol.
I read 270 V
